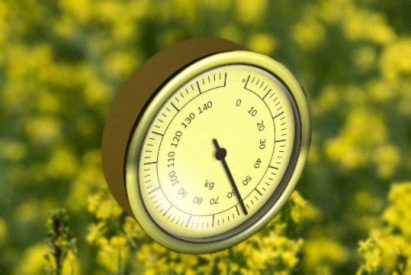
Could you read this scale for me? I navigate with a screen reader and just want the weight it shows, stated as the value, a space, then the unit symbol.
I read 58 kg
